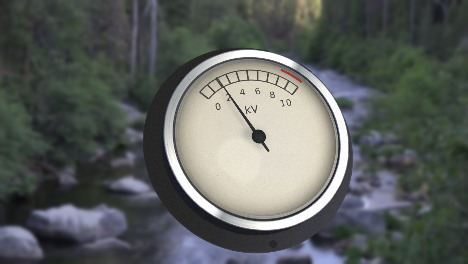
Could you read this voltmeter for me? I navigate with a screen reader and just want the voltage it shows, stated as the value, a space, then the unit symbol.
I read 2 kV
